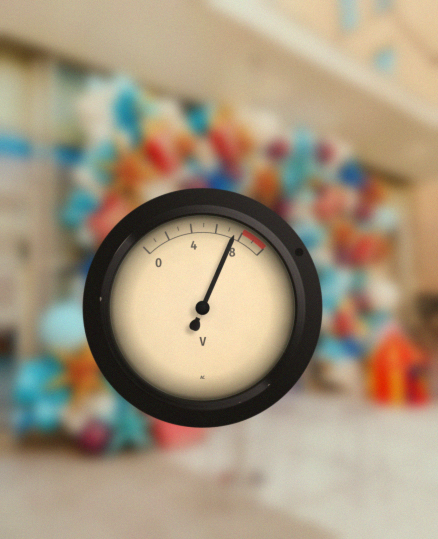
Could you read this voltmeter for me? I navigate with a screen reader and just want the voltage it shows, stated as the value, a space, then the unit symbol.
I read 7.5 V
